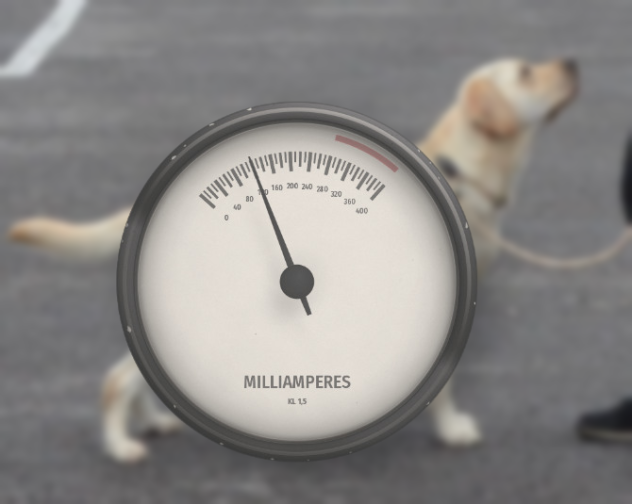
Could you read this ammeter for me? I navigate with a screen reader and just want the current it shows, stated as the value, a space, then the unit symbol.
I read 120 mA
